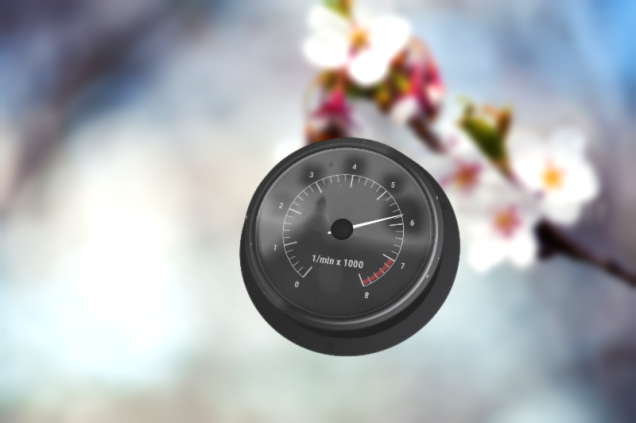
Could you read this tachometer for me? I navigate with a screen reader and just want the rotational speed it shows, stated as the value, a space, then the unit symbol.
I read 5800 rpm
